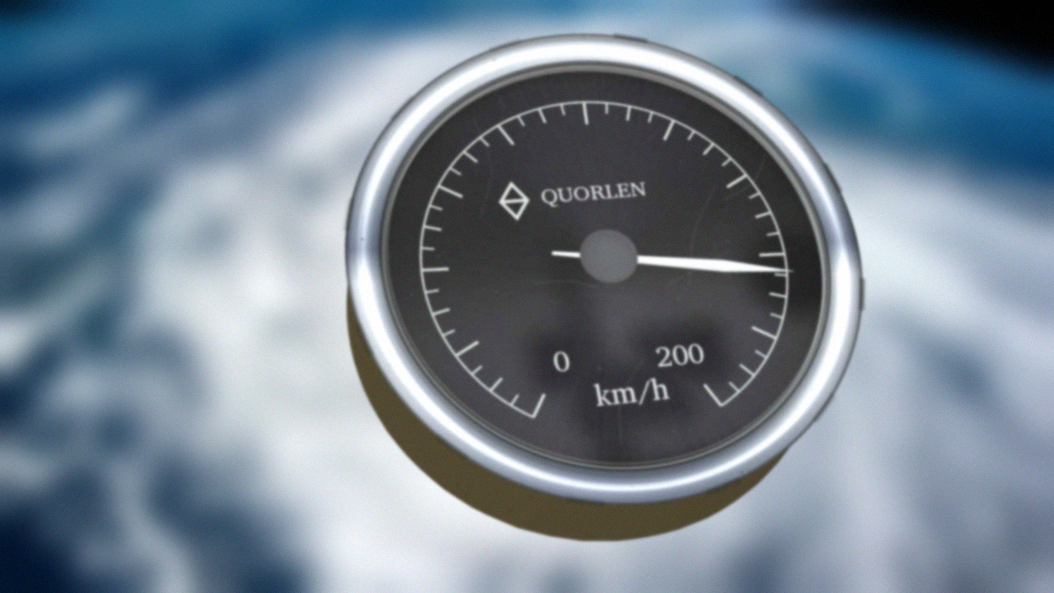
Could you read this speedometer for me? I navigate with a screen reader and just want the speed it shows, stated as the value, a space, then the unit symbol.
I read 165 km/h
